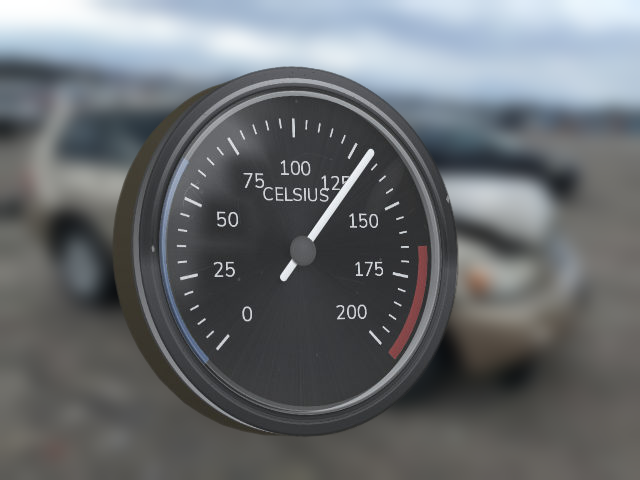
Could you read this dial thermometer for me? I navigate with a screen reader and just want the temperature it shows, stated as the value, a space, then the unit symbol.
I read 130 °C
